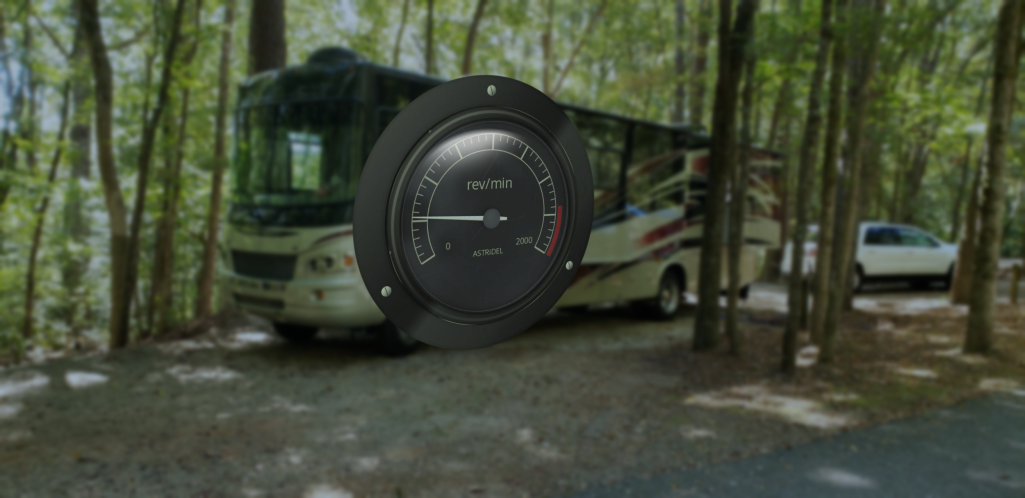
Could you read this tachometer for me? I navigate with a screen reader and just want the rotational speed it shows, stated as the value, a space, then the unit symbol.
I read 275 rpm
